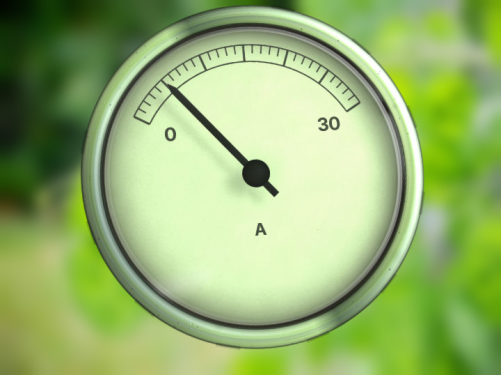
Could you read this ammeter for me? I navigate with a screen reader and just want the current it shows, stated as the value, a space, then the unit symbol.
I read 5 A
